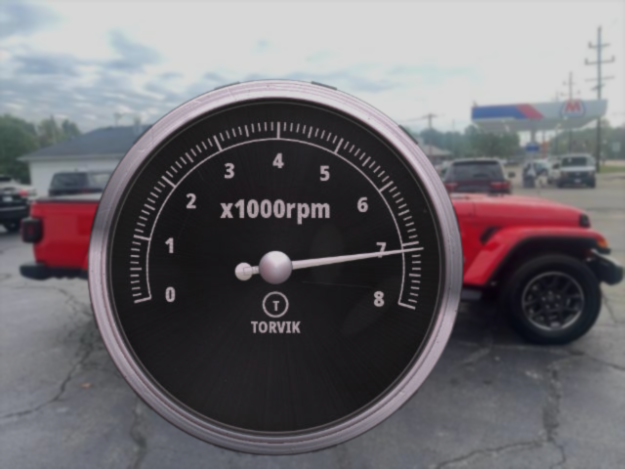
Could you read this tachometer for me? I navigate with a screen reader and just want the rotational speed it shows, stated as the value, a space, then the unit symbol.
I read 7100 rpm
